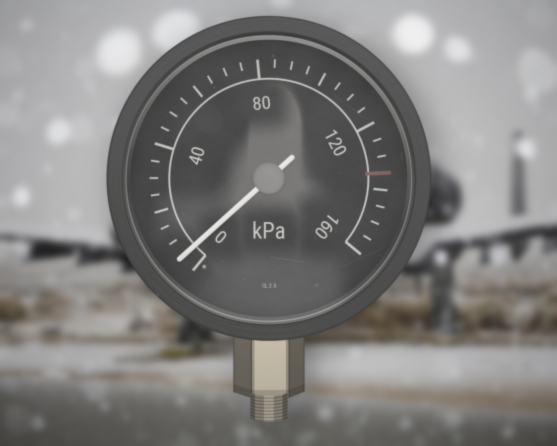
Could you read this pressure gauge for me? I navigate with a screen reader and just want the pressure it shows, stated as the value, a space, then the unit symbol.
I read 5 kPa
